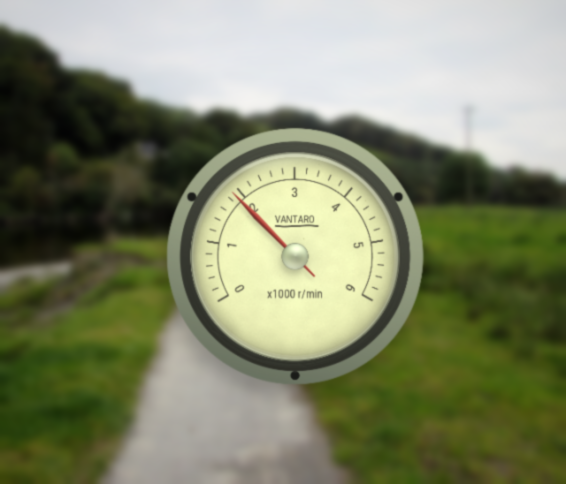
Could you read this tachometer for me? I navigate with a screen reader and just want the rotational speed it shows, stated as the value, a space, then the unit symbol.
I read 1900 rpm
